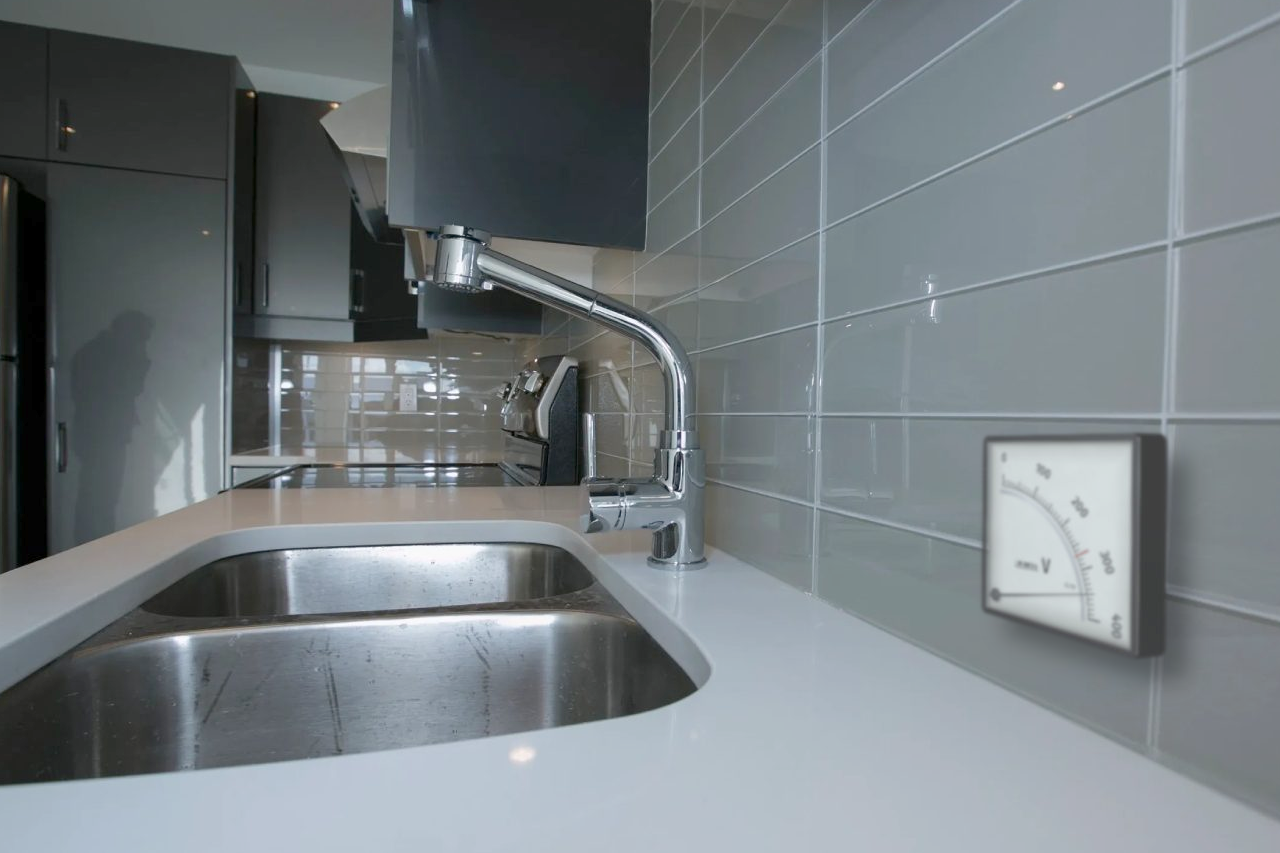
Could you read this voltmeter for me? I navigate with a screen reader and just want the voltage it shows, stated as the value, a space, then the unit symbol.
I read 350 V
